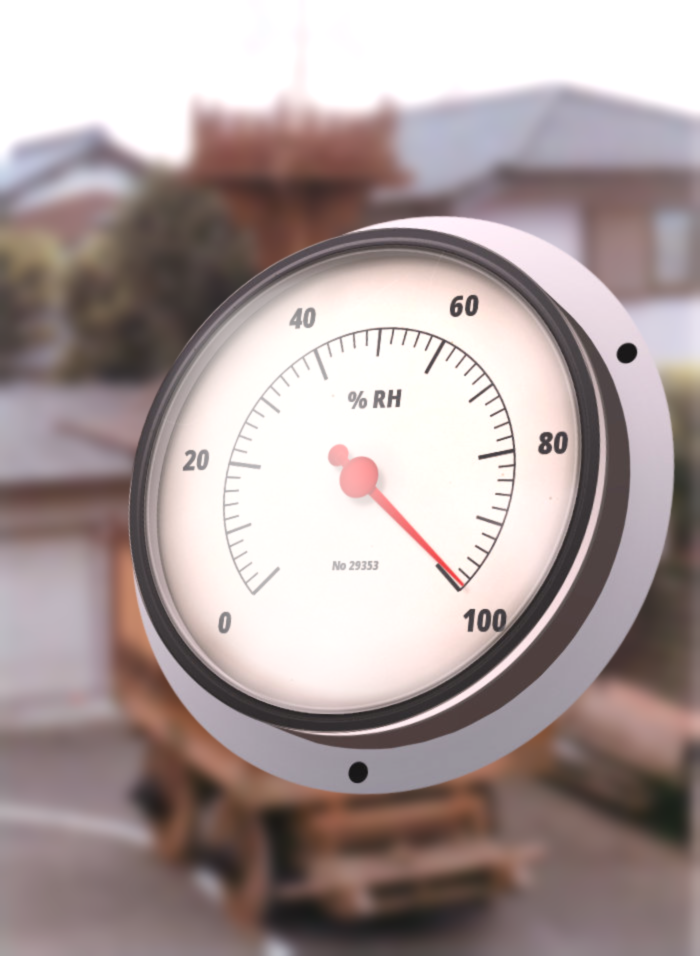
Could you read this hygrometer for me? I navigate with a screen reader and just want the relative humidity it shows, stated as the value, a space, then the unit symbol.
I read 99 %
